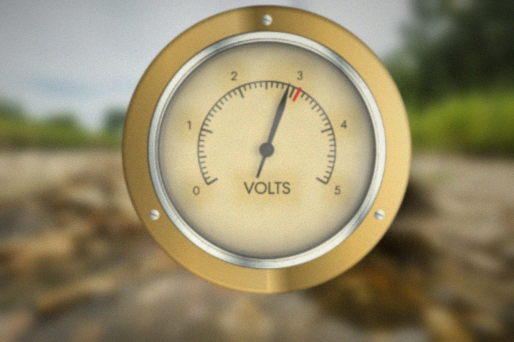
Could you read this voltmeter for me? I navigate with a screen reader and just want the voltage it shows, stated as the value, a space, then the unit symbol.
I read 2.9 V
